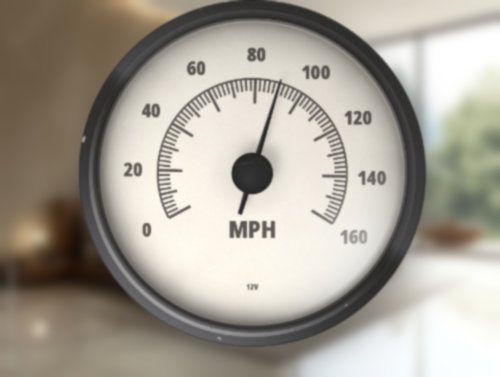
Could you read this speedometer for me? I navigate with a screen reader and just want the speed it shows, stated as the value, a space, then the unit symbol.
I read 90 mph
